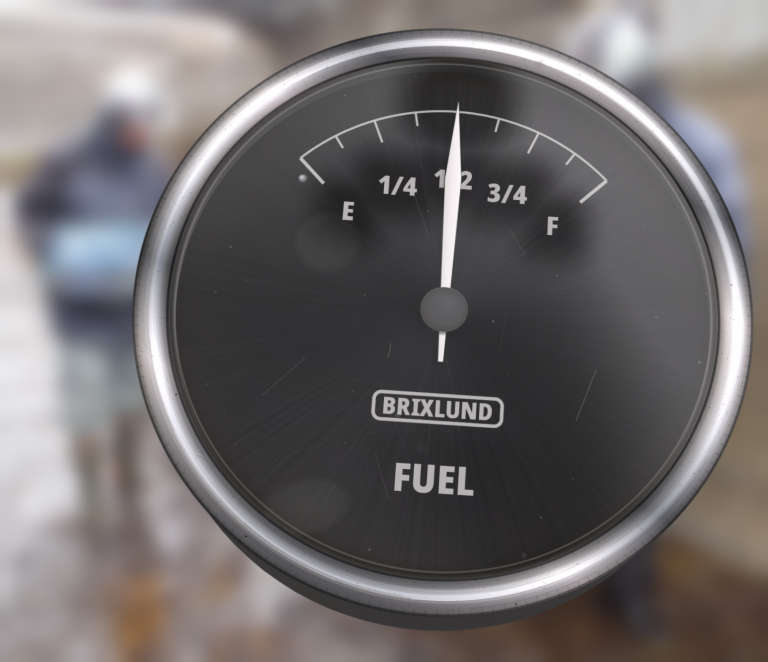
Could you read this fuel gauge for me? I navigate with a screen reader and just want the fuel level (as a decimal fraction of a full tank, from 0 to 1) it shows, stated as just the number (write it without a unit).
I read 0.5
